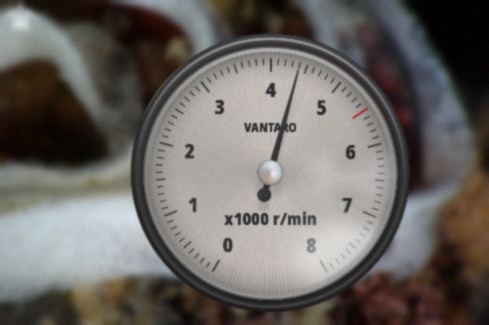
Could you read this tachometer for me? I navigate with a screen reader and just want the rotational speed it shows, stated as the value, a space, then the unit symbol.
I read 4400 rpm
